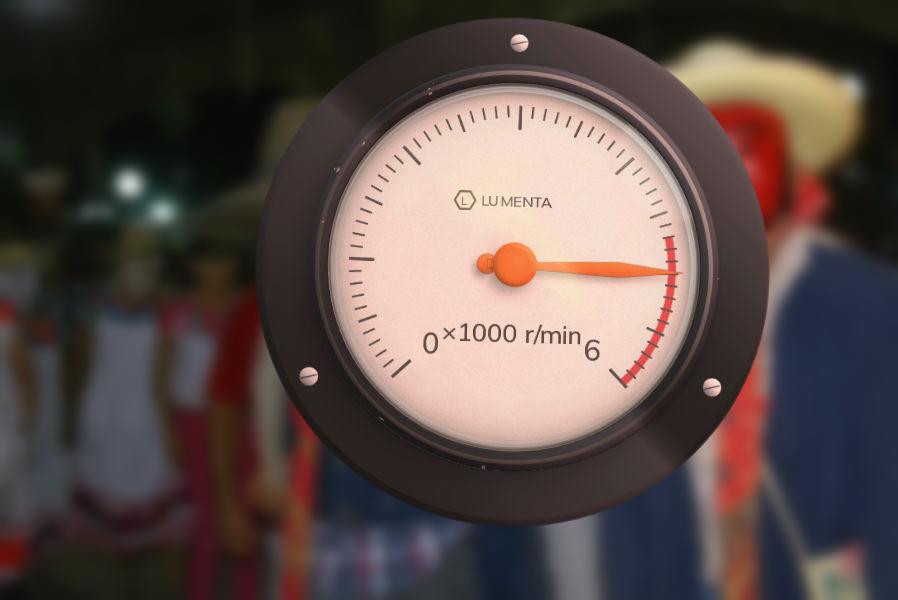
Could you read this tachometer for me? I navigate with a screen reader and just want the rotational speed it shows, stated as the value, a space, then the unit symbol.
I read 5000 rpm
